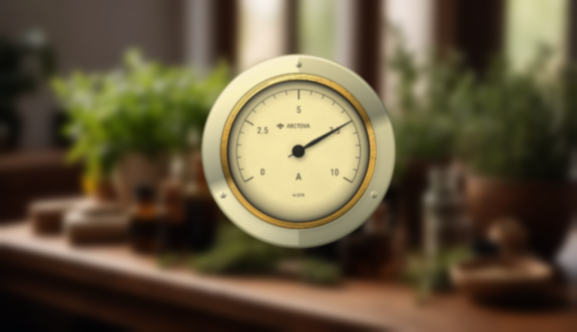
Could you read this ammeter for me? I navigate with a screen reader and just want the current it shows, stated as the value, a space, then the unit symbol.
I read 7.5 A
